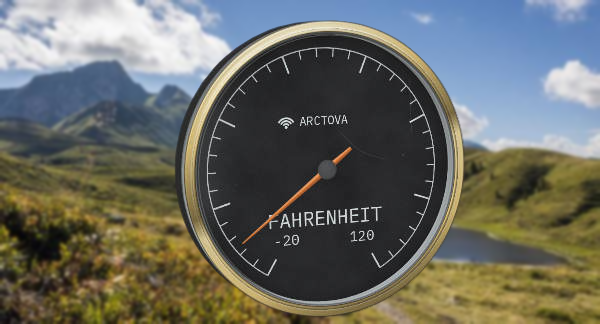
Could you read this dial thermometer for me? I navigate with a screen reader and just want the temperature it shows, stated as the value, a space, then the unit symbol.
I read -10 °F
